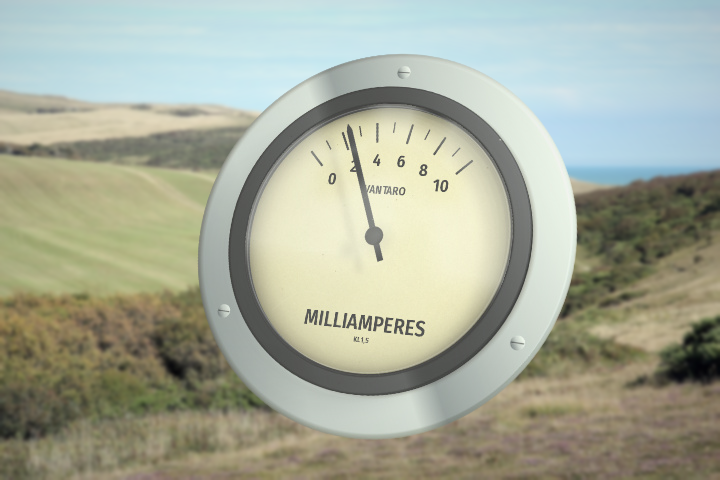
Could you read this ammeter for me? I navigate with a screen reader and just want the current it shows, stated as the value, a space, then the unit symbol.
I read 2.5 mA
